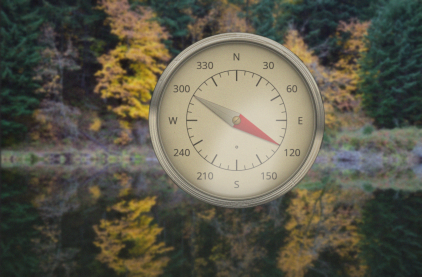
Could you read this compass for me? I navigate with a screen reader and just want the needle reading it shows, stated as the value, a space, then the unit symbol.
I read 120 °
